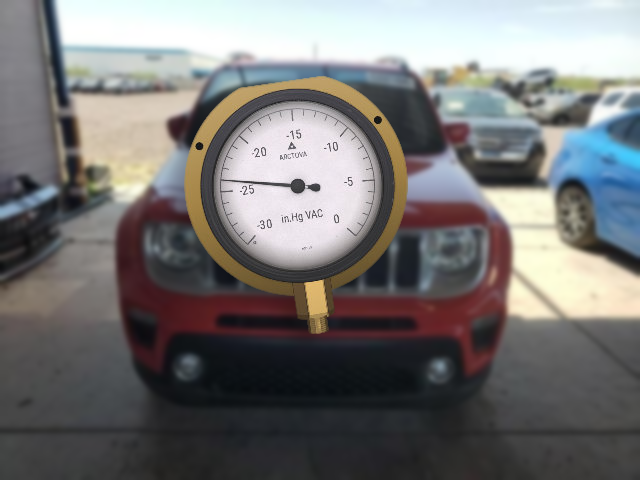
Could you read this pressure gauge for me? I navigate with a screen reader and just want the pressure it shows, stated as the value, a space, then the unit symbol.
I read -24 inHg
